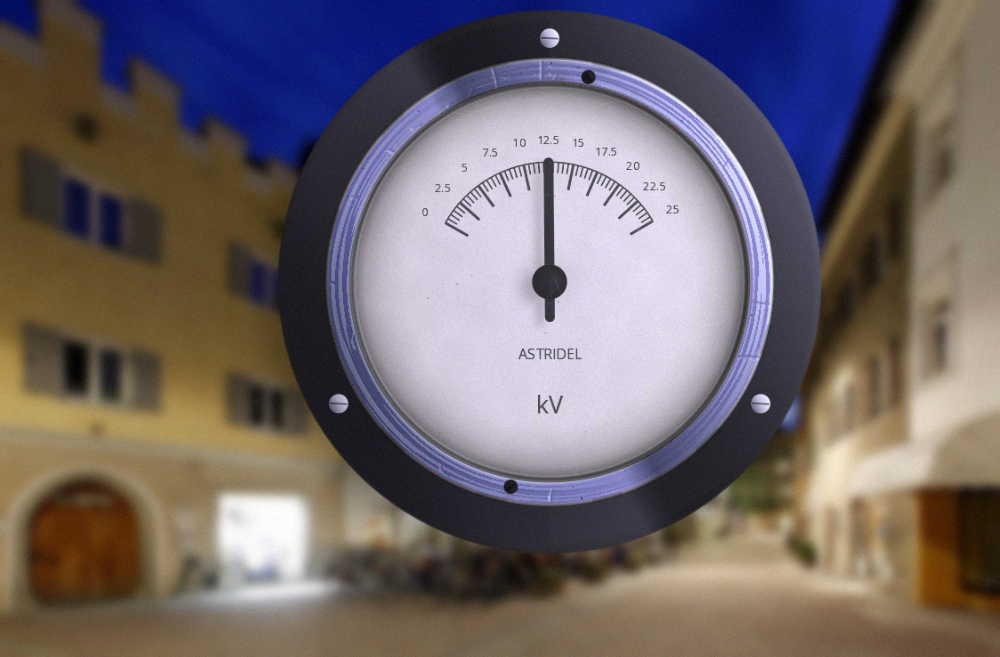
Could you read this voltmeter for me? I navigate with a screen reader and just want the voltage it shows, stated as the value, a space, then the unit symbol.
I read 12.5 kV
